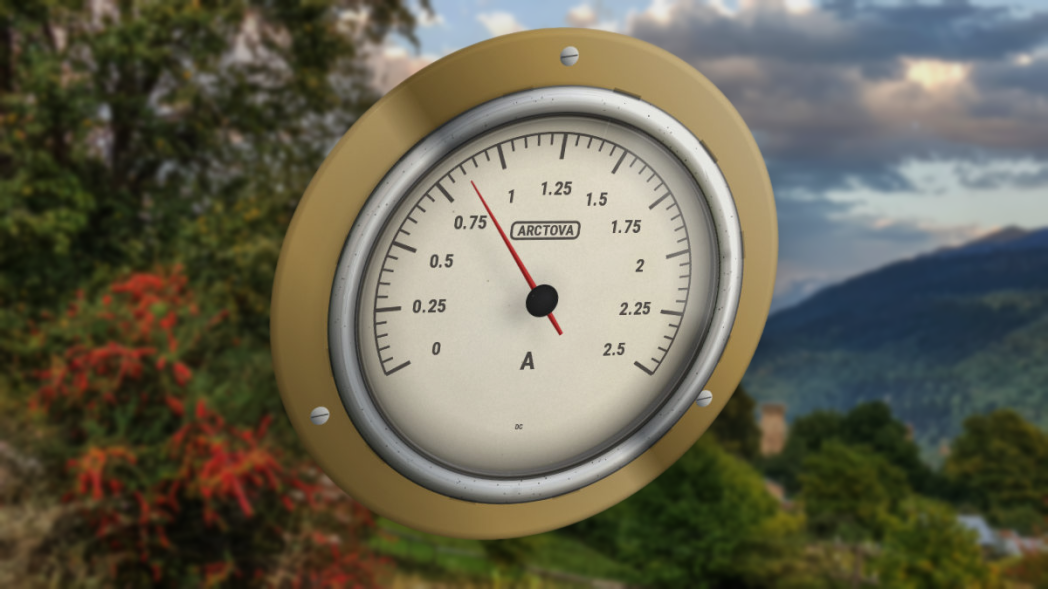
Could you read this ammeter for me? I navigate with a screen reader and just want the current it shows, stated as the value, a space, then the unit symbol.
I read 0.85 A
